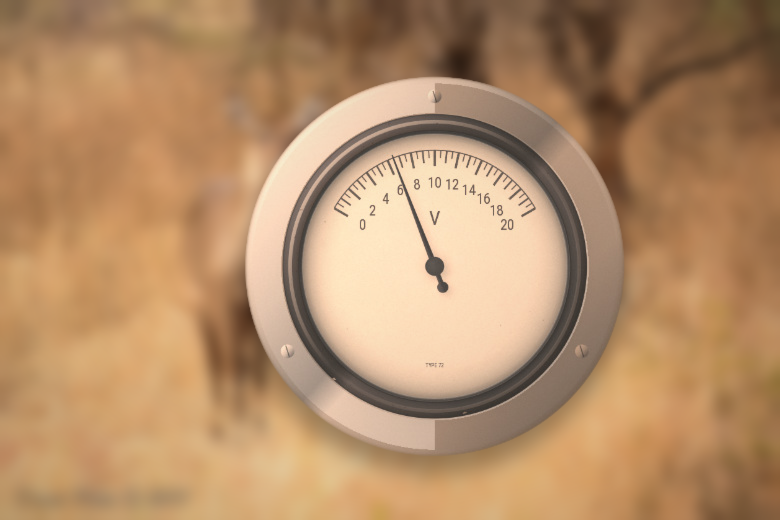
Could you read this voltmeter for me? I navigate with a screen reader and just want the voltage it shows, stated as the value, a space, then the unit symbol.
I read 6.5 V
